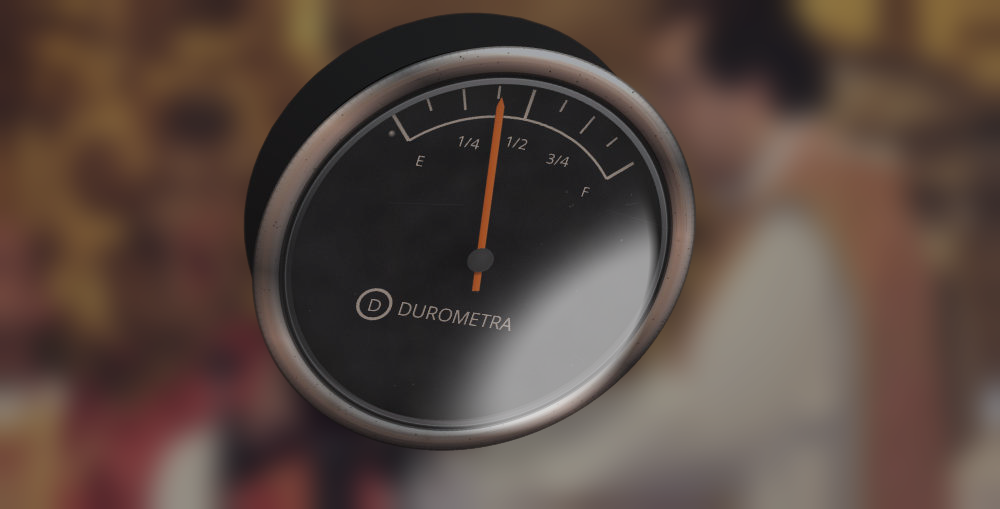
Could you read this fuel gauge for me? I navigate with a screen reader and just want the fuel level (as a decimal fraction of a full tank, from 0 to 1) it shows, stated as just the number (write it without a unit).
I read 0.375
